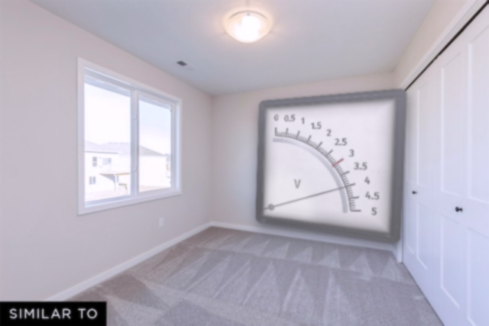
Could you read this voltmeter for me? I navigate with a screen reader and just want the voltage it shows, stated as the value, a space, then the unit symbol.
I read 4 V
